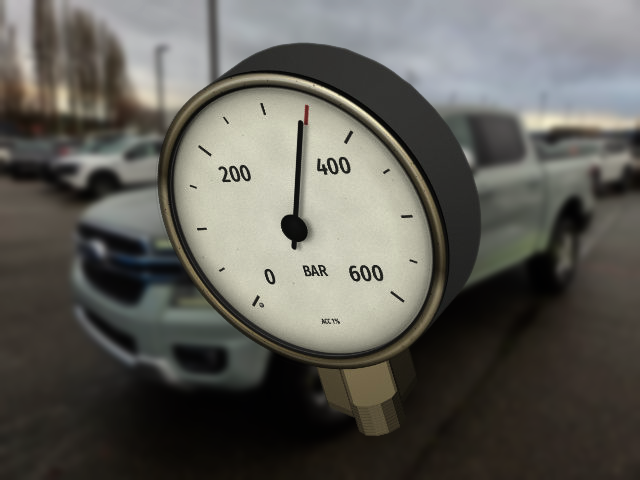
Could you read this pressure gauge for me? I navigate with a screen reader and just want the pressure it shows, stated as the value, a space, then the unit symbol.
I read 350 bar
